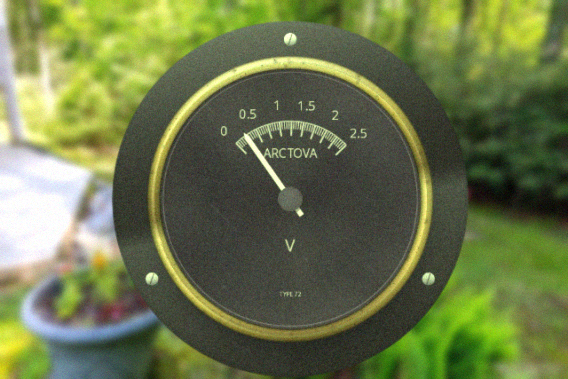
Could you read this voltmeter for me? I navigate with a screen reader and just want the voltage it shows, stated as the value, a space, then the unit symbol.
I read 0.25 V
